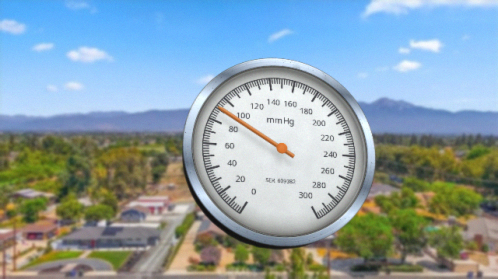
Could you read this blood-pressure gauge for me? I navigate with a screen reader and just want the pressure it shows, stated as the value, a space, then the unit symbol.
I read 90 mmHg
